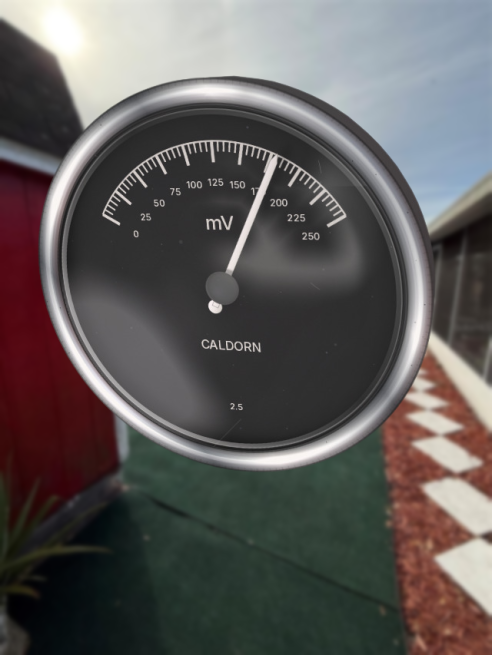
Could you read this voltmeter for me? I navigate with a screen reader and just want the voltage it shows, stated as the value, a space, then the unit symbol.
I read 180 mV
